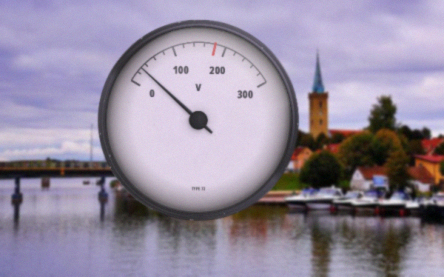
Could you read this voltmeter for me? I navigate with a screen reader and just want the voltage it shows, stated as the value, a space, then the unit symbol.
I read 30 V
